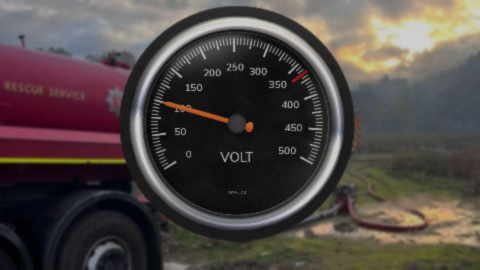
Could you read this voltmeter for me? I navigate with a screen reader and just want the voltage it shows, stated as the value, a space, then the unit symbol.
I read 100 V
